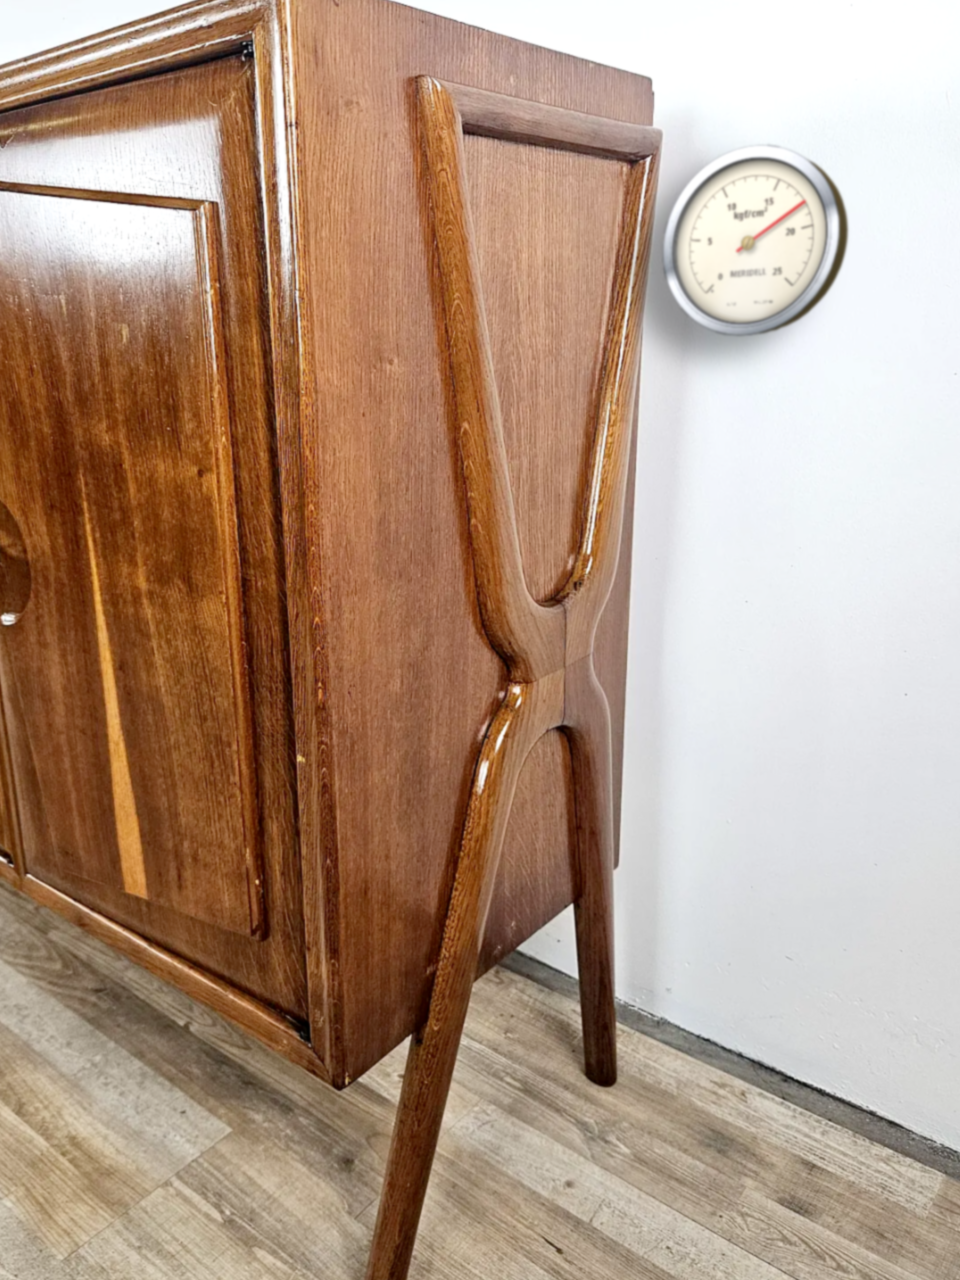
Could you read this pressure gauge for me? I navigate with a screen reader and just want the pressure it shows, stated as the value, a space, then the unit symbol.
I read 18 kg/cm²
